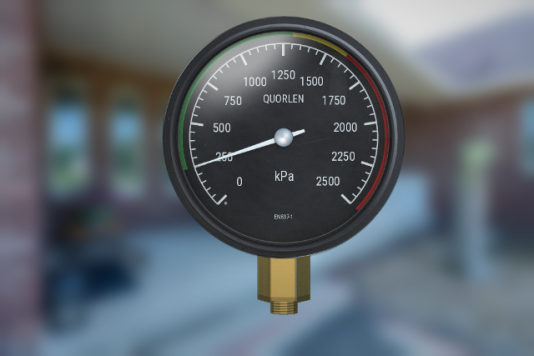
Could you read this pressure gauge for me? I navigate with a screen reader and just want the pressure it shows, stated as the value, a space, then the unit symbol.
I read 250 kPa
